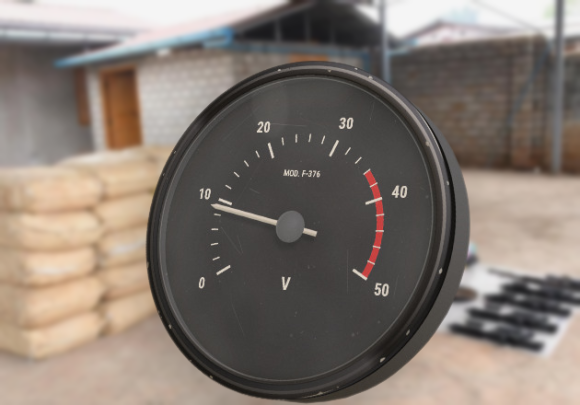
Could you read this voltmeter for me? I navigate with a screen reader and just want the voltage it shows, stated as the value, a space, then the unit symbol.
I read 9 V
